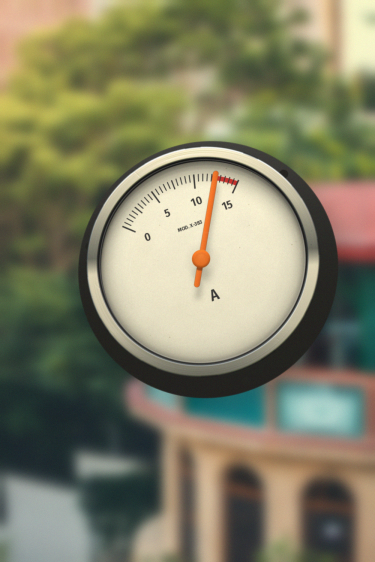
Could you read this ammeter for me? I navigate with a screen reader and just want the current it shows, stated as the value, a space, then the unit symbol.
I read 12.5 A
